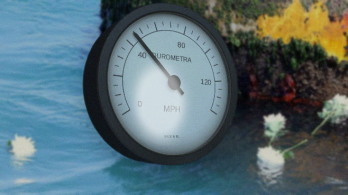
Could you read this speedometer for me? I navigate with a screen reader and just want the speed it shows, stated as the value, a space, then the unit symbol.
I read 45 mph
